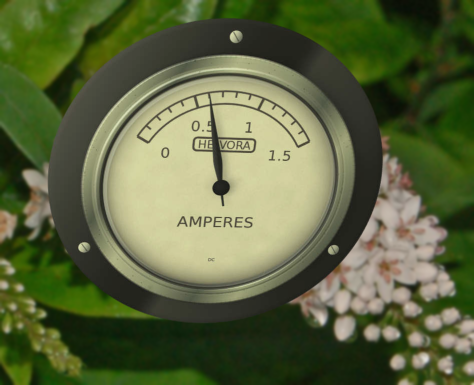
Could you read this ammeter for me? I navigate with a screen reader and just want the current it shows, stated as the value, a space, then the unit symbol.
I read 0.6 A
